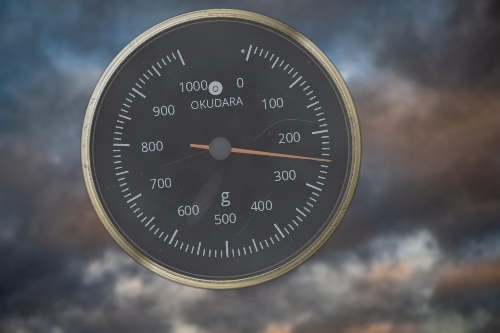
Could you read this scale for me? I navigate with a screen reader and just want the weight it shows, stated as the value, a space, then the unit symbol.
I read 250 g
